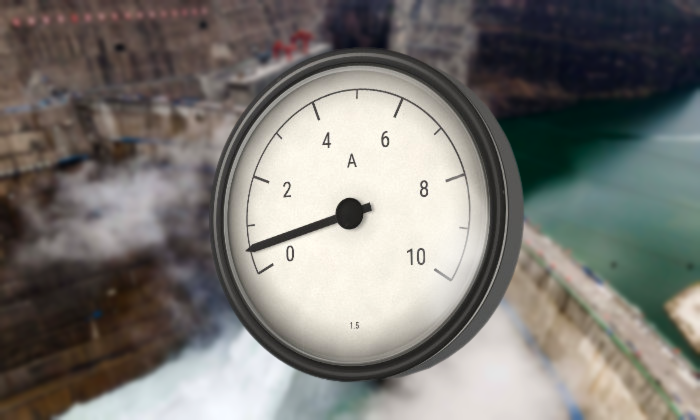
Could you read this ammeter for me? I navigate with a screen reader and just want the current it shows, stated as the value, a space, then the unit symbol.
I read 0.5 A
